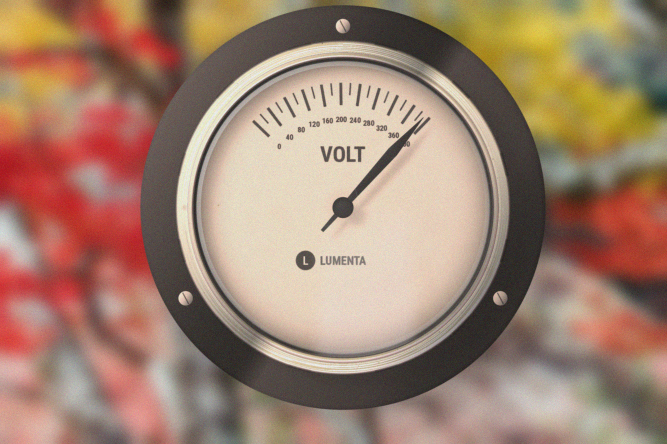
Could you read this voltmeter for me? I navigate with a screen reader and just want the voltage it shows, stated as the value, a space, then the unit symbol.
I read 390 V
